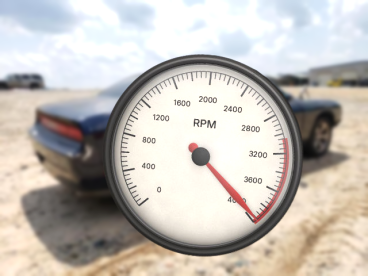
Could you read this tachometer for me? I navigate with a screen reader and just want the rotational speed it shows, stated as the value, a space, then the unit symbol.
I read 3950 rpm
